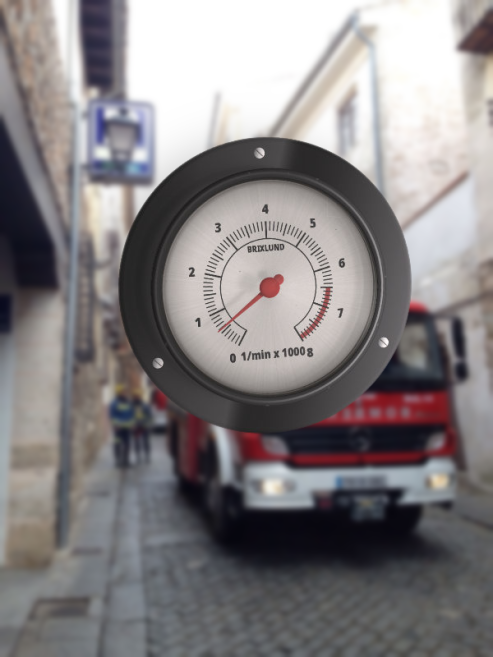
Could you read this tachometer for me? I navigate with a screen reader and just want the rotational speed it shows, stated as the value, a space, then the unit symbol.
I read 600 rpm
